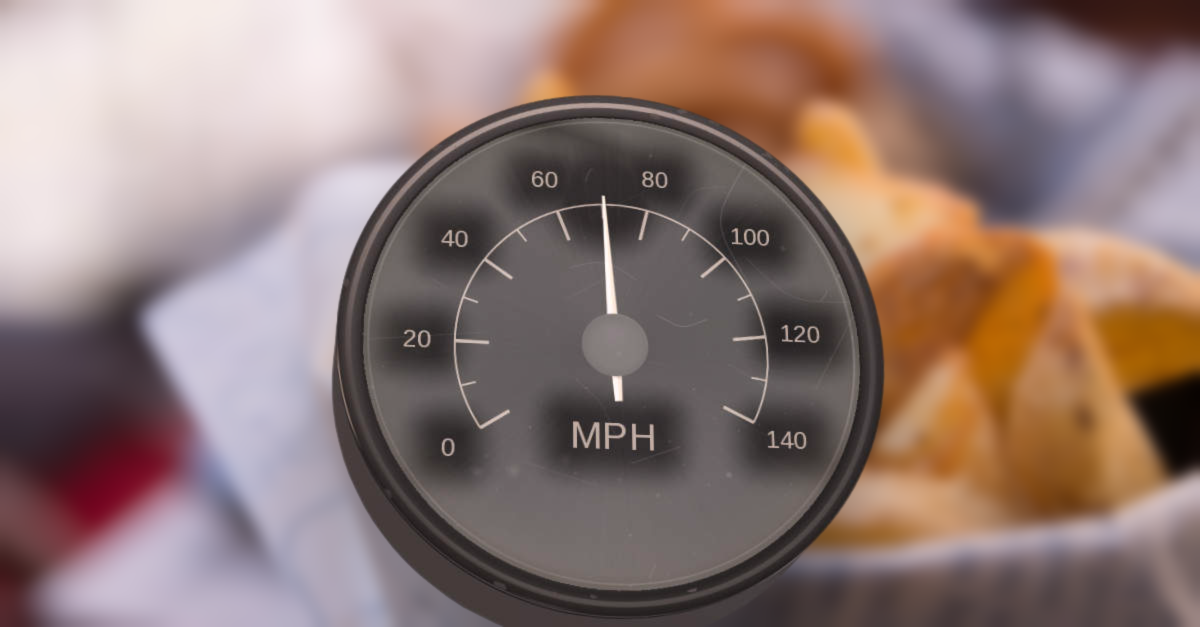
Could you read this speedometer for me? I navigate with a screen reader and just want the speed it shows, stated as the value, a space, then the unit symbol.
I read 70 mph
